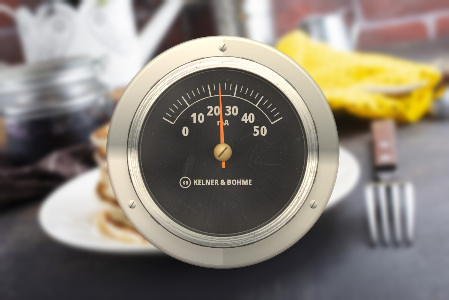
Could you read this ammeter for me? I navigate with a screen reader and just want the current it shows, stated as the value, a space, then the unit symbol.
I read 24 mA
